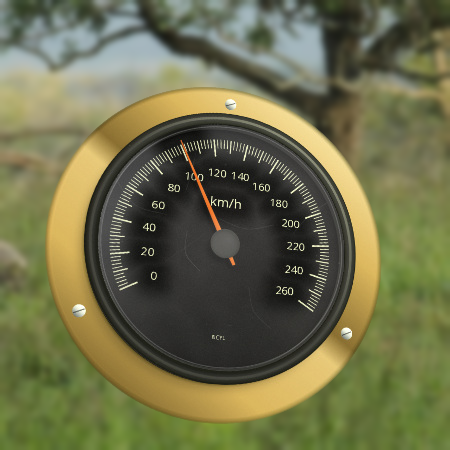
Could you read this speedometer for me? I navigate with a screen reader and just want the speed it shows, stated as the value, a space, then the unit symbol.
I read 100 km/h
